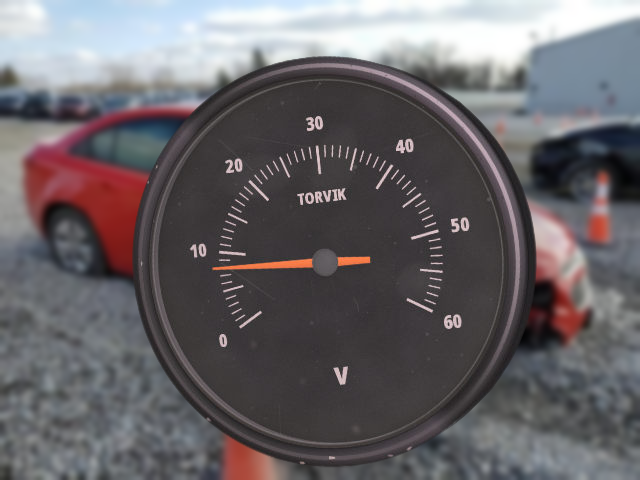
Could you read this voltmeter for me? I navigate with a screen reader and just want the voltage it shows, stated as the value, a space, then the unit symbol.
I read 8 V
